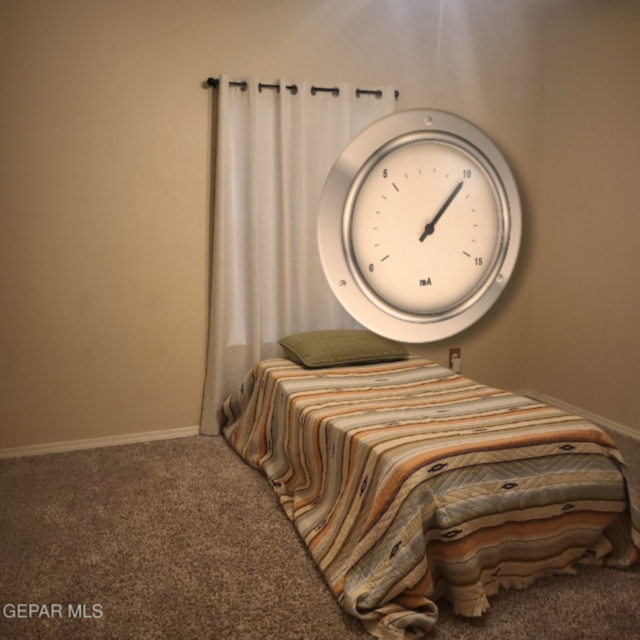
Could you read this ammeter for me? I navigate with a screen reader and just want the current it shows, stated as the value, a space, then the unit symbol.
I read 10 mA
